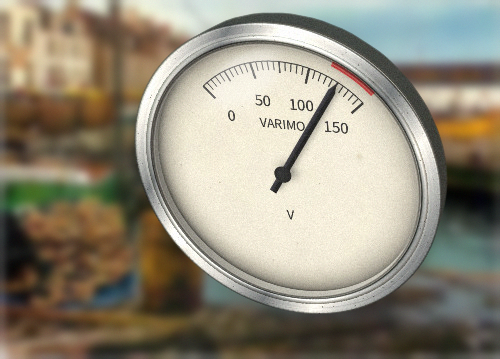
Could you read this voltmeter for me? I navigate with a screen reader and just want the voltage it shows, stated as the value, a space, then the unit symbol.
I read 125 V
